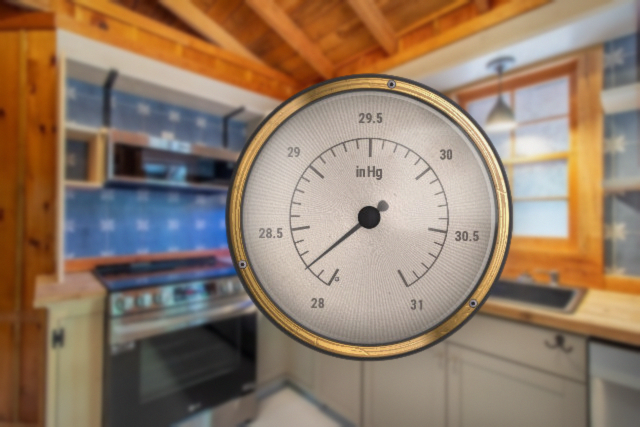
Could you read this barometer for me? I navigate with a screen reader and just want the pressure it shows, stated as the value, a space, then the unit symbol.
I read 28.2 inHg
